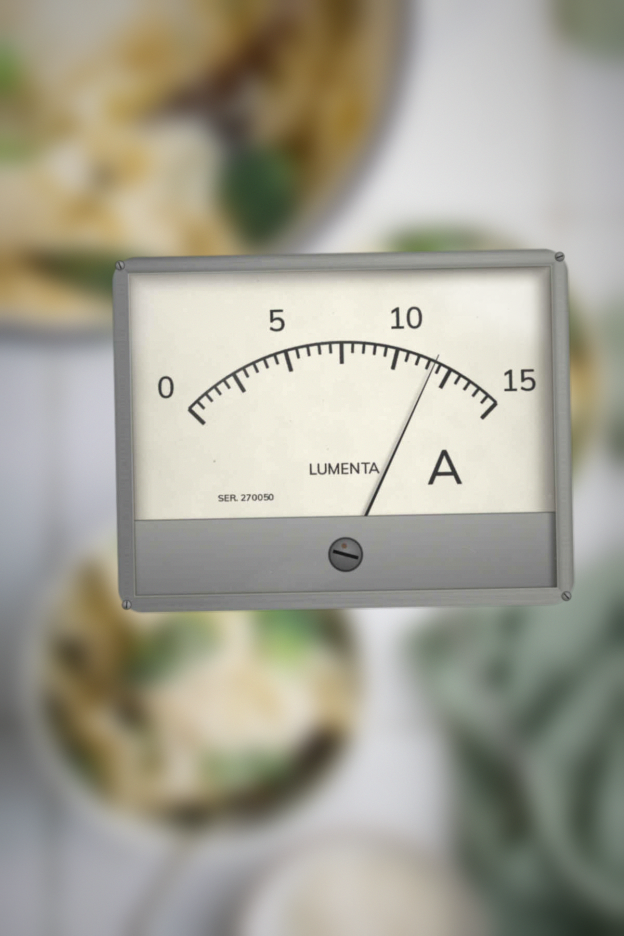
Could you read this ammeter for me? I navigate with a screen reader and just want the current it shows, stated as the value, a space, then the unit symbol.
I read 11.75 A
